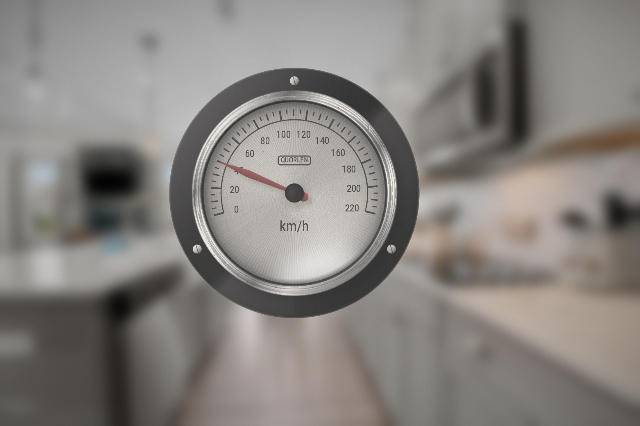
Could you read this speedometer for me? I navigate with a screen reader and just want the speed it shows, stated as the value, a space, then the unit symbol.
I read 40 km/h
